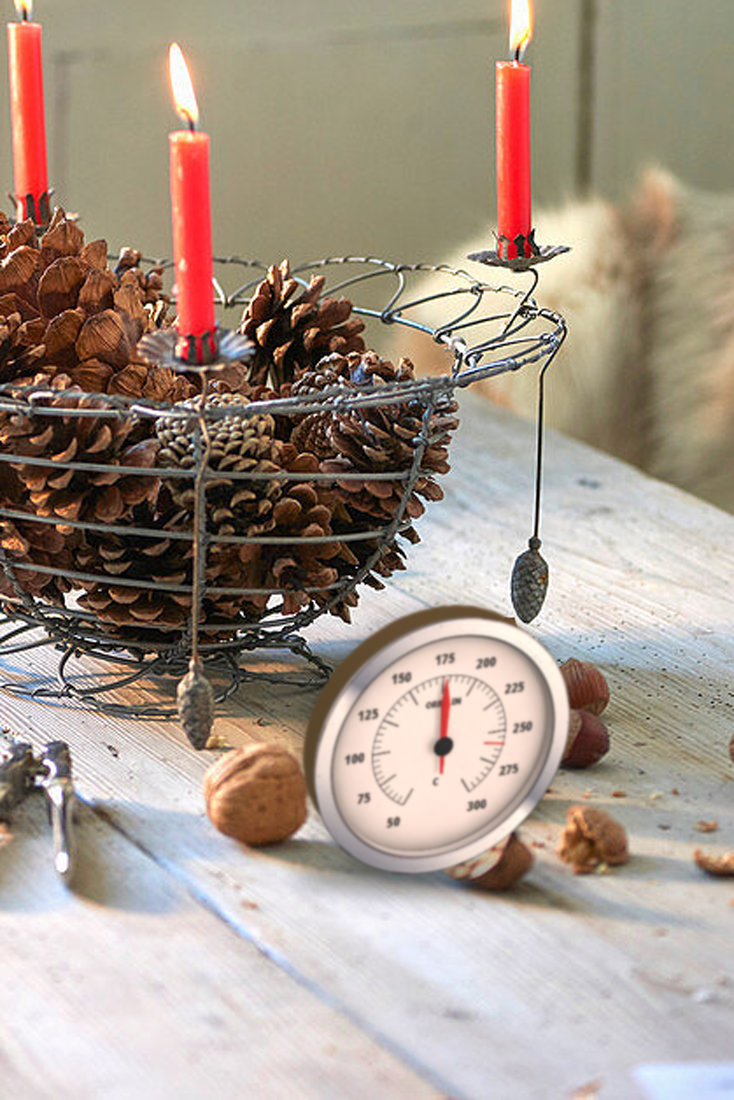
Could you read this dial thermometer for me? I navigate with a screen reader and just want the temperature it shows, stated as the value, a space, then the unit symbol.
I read 175 °C
